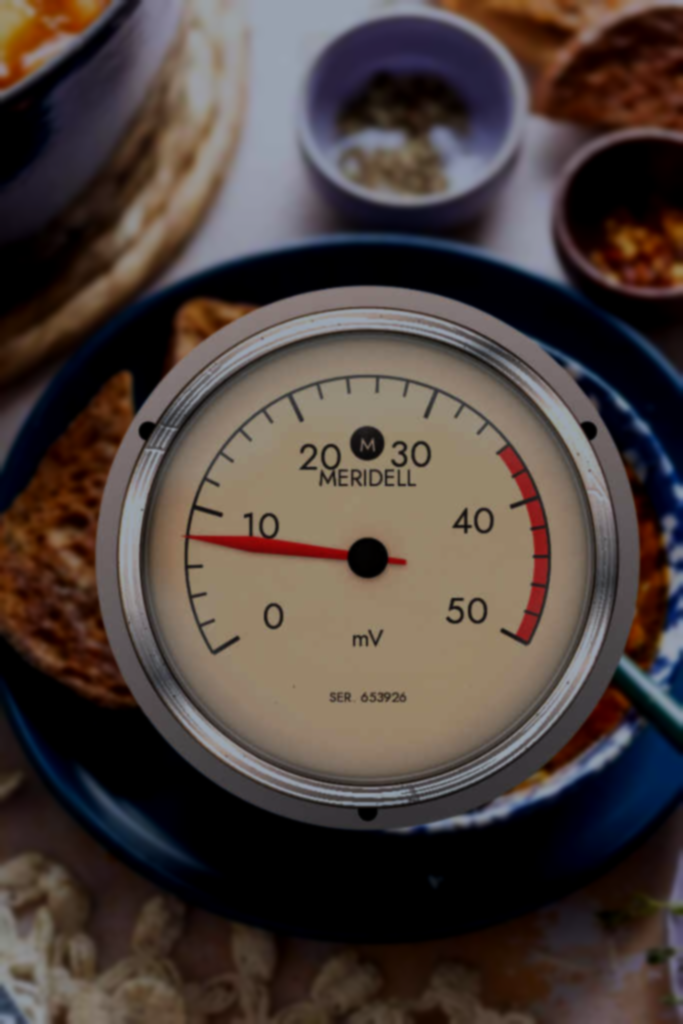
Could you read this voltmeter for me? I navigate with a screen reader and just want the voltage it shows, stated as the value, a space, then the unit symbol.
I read 8 mV
